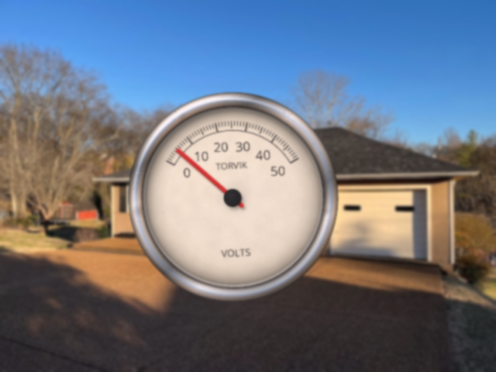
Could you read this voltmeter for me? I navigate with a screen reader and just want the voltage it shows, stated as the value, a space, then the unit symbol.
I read 5 V
